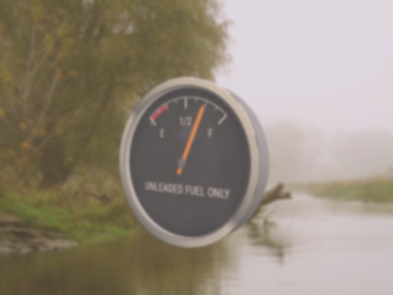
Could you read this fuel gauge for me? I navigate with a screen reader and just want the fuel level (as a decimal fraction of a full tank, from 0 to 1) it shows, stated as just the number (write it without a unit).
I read 0.75
